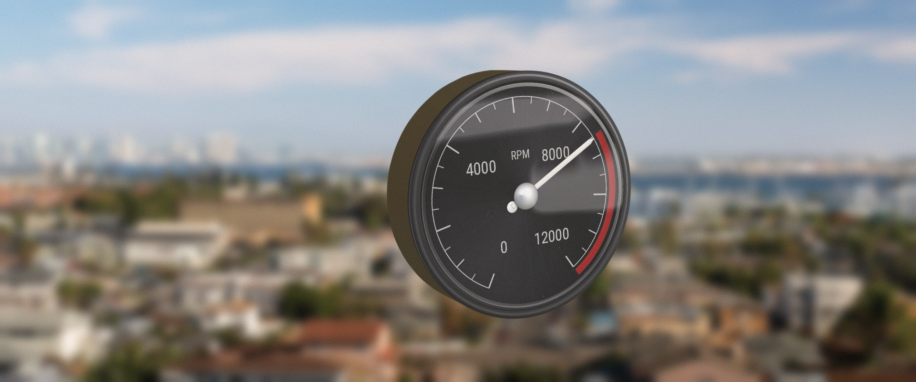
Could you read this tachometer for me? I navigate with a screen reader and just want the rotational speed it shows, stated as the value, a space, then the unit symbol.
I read 8500 rpm
